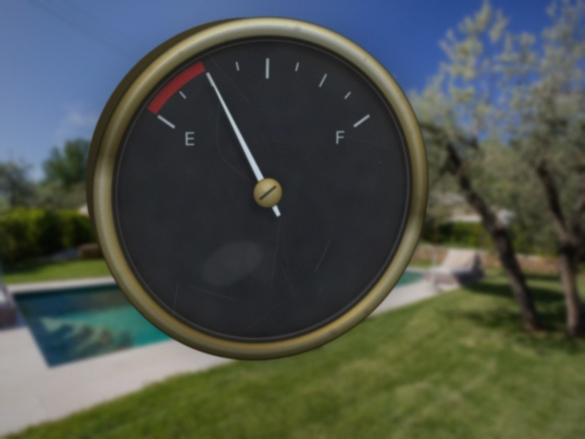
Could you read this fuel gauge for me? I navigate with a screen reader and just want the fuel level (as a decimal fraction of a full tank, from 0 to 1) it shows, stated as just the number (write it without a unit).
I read 0.25
